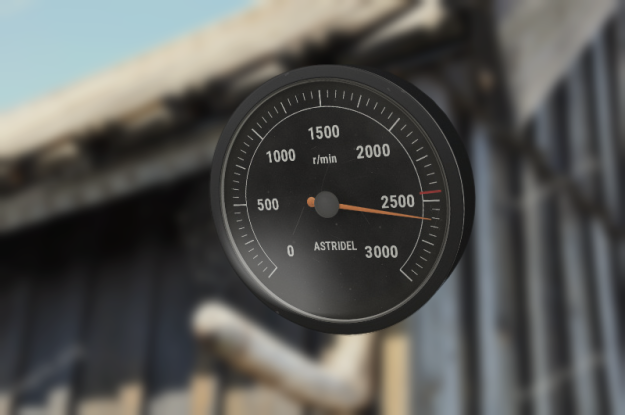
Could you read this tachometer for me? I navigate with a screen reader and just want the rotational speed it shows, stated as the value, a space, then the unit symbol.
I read 2600 rpm
